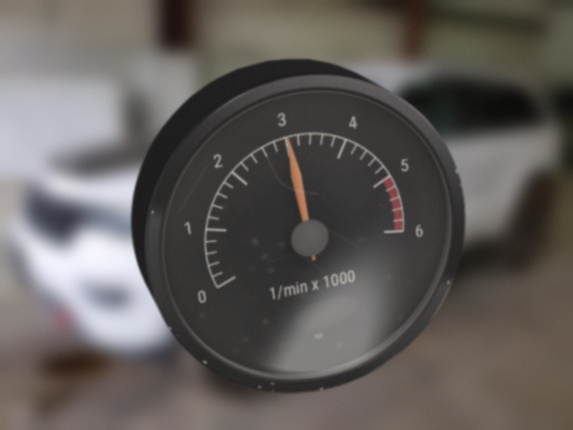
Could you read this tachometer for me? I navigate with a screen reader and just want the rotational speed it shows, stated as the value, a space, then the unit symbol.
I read 3000 rpm
